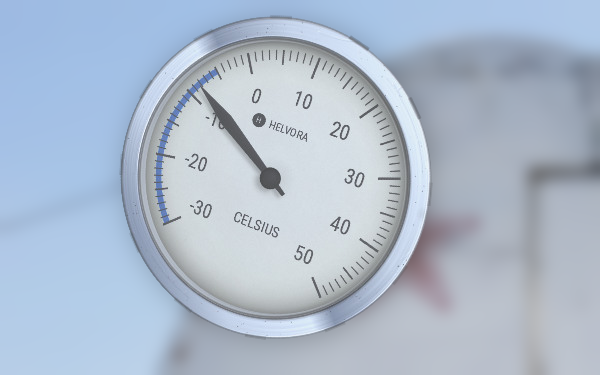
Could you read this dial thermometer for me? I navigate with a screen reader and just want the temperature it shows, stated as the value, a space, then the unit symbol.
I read -8 °C
